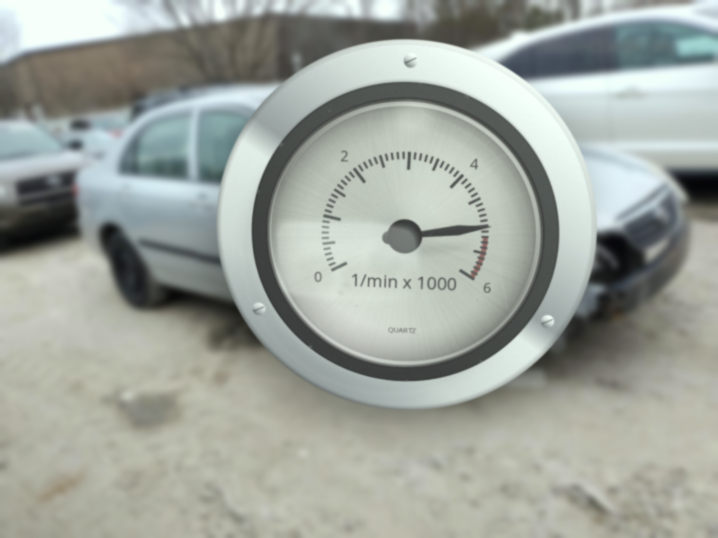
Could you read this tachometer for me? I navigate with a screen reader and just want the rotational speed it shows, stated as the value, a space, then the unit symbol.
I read 5000 rpm
